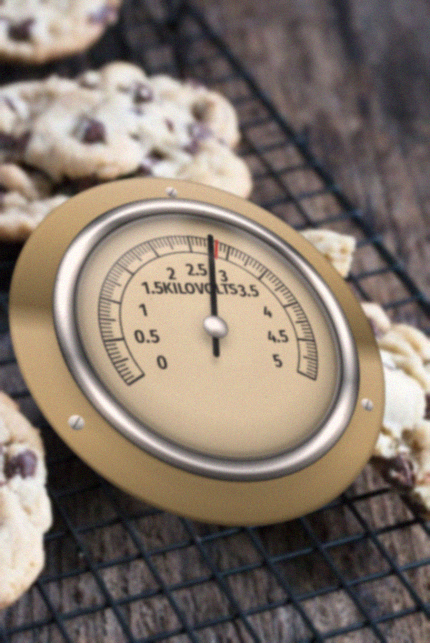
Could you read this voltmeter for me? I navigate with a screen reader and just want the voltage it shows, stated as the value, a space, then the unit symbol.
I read 2.75 kV
